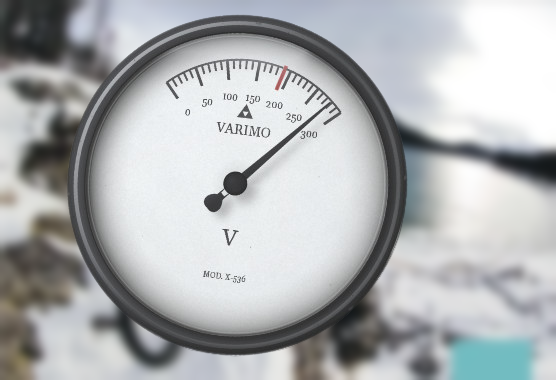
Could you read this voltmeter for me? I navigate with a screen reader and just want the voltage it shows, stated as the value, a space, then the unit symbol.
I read 280 V
